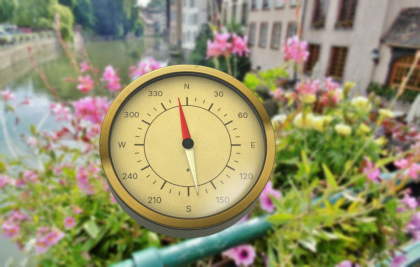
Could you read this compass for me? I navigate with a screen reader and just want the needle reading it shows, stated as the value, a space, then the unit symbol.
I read 350 °
